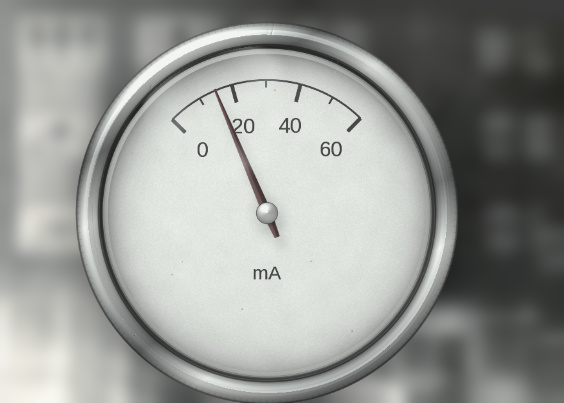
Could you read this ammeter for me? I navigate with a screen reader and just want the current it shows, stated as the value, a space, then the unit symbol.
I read 15 mA
